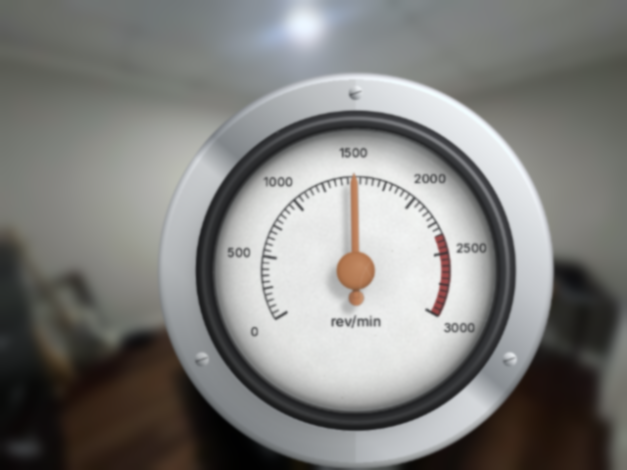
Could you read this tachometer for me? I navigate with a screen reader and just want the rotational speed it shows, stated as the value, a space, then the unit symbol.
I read 1500 rpm
